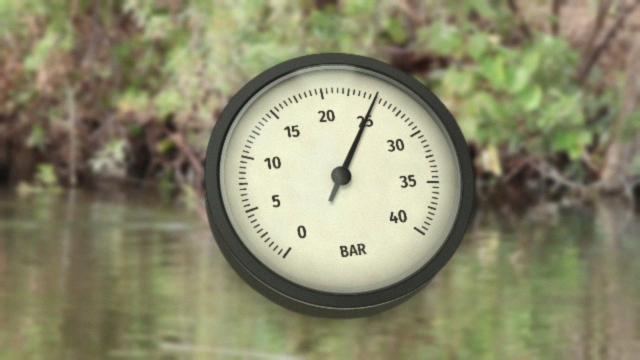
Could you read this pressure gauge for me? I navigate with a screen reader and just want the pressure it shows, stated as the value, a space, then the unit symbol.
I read 25 bar
